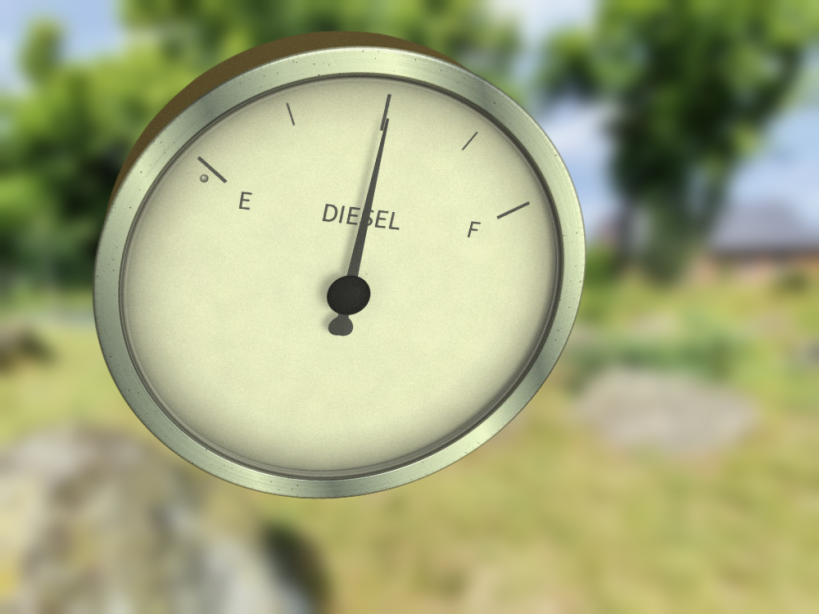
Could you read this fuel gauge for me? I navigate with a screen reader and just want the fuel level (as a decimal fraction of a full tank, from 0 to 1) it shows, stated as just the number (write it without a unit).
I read 0.5
